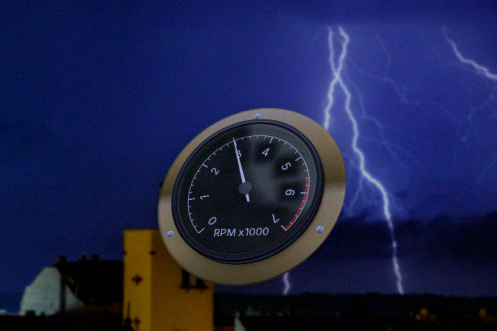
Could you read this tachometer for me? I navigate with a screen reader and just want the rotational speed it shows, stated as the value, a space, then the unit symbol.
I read 3000 rpm
